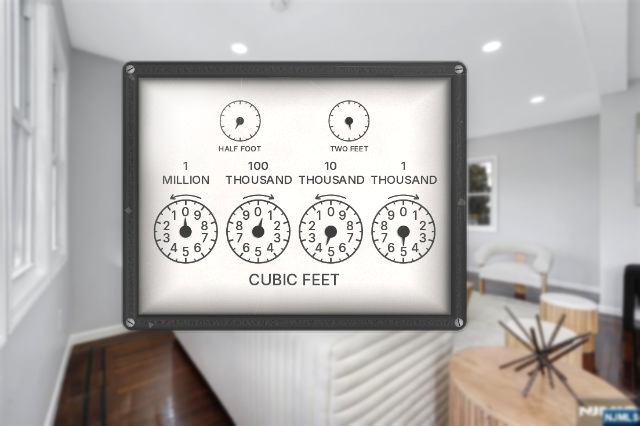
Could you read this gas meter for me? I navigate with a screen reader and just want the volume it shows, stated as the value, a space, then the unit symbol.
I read 4500 ft³
